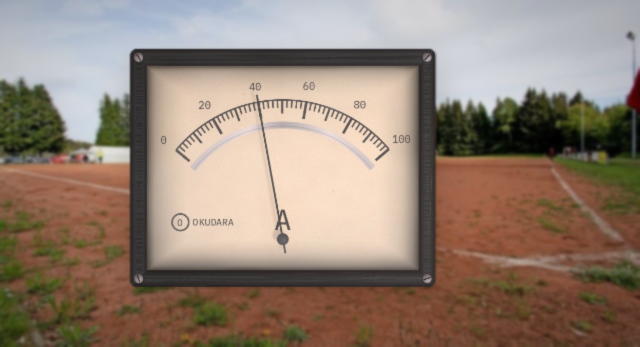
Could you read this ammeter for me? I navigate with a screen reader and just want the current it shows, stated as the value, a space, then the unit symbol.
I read 40 A
